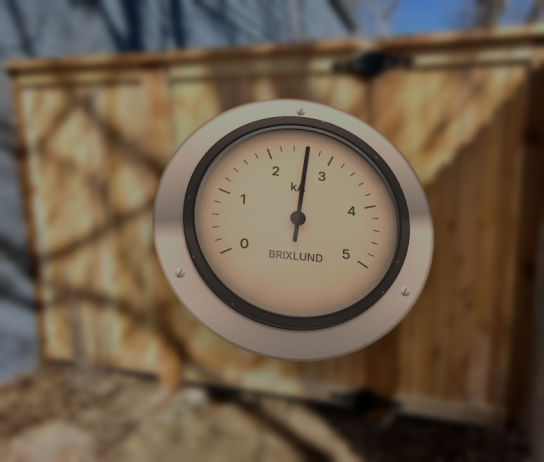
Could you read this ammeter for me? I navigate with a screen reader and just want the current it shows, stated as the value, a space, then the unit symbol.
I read 2.6 kA
